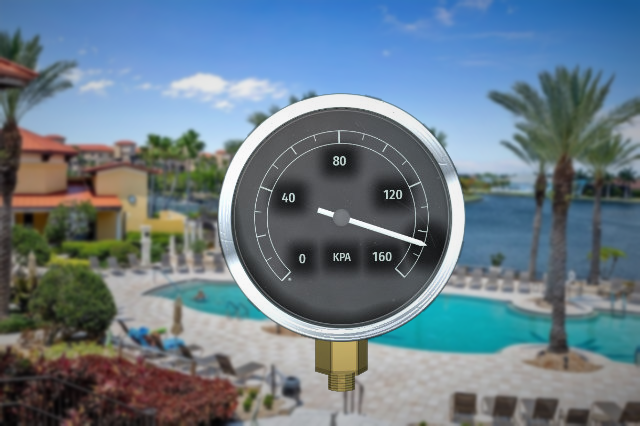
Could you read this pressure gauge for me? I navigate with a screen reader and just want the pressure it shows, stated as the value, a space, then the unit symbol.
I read 145 kPa
